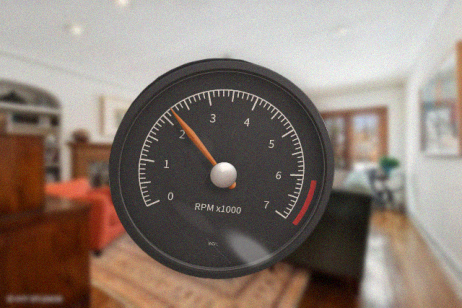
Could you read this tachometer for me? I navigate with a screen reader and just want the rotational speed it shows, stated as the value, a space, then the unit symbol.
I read 2200 rpm
